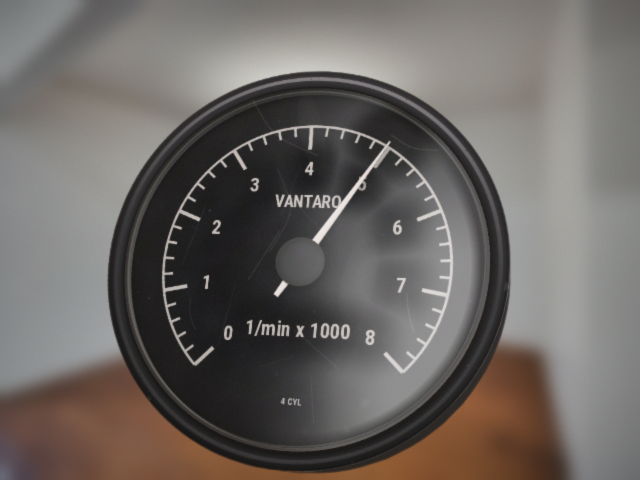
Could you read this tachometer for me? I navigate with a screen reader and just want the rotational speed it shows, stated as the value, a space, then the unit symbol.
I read 5000 rpm
